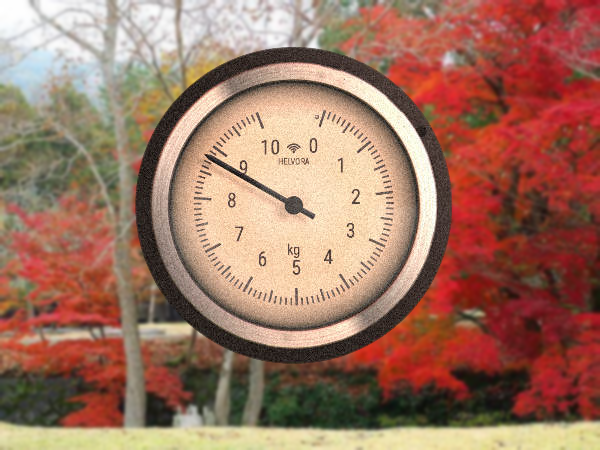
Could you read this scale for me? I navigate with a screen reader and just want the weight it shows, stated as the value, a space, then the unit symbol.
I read 8.8 kg
